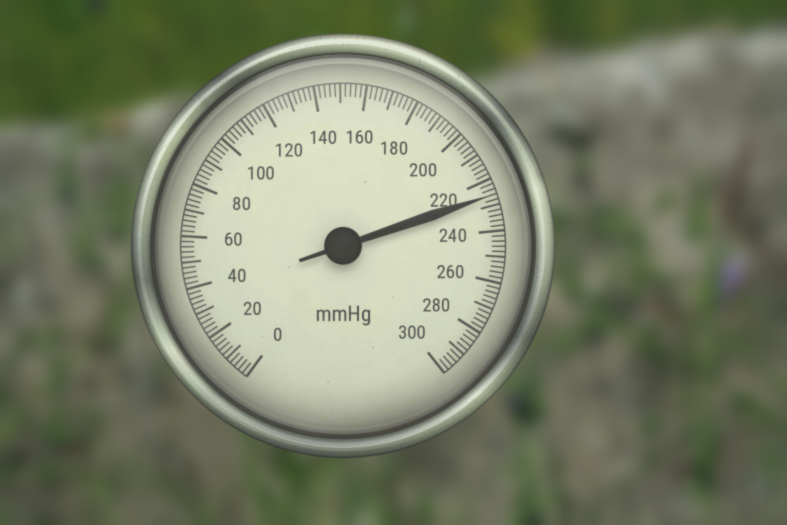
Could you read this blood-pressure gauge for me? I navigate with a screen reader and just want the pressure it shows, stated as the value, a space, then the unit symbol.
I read 226 mmHg
